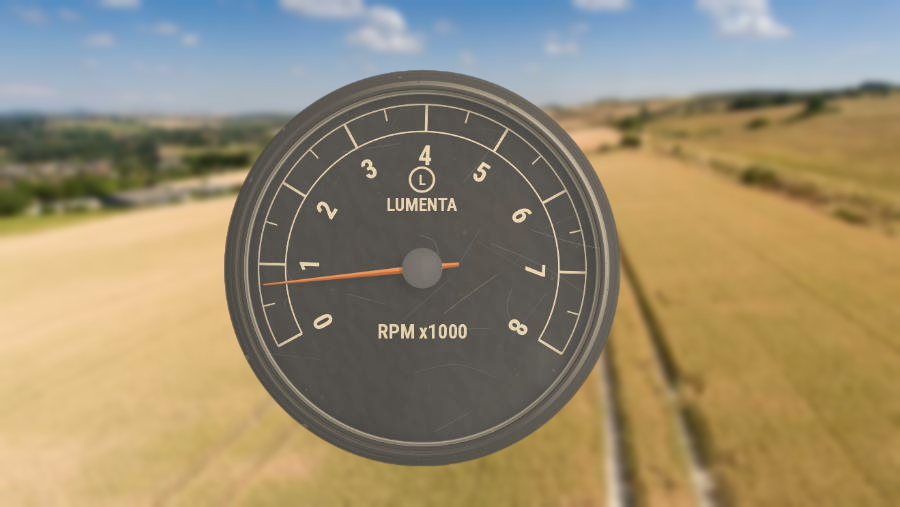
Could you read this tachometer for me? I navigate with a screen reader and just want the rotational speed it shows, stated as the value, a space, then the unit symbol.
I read 750 rpm
